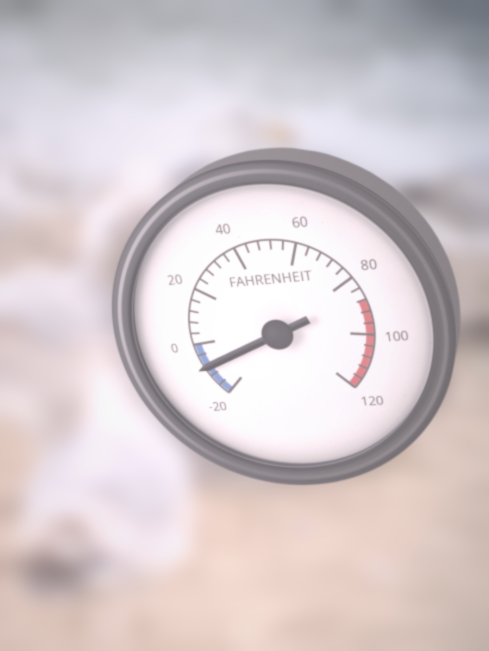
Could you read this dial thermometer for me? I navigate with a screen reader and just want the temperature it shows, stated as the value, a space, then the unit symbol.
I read -8 °F
